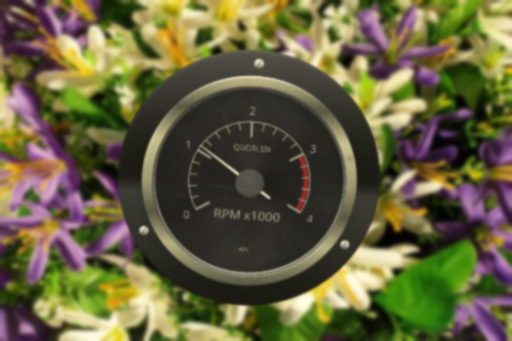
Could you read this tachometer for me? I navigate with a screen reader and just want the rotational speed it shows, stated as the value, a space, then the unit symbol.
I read 1100 rpm
